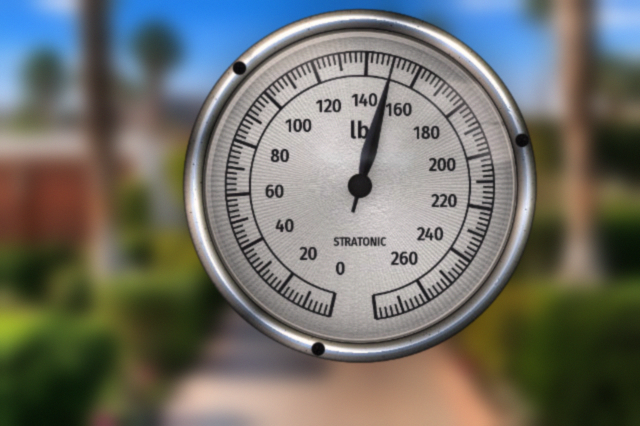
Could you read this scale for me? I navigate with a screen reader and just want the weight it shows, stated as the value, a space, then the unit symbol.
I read 150 lb
